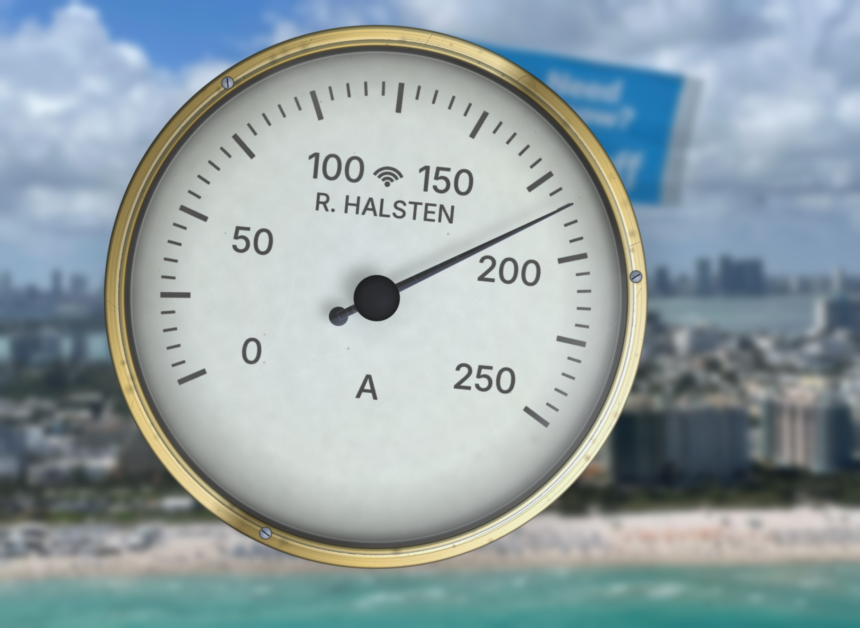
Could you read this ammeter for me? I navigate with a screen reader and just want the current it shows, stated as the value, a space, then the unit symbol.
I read 185 A
